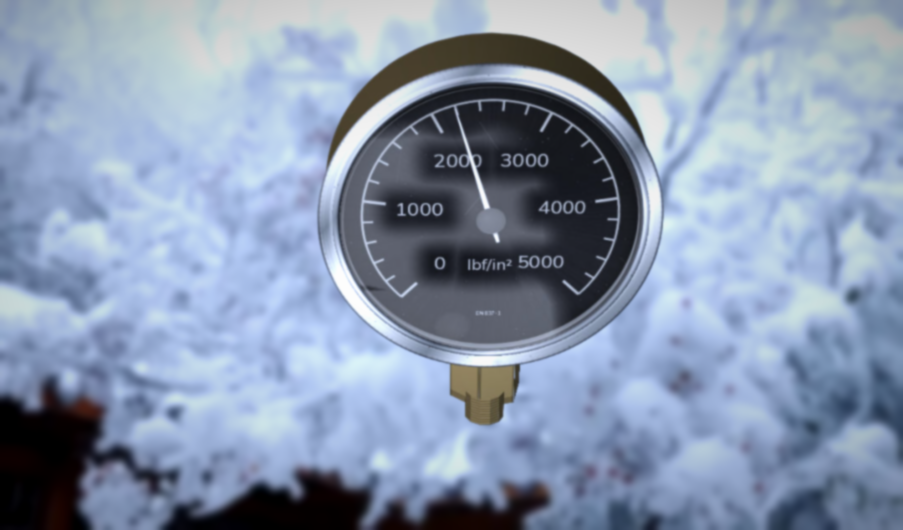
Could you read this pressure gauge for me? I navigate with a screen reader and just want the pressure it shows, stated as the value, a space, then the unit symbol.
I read 2200 psi
